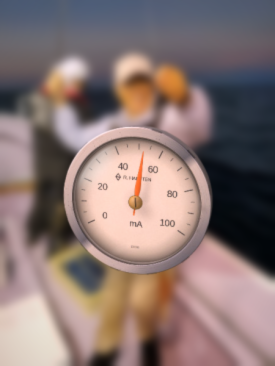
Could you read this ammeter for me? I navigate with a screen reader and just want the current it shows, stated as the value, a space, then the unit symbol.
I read 52.5 mA
